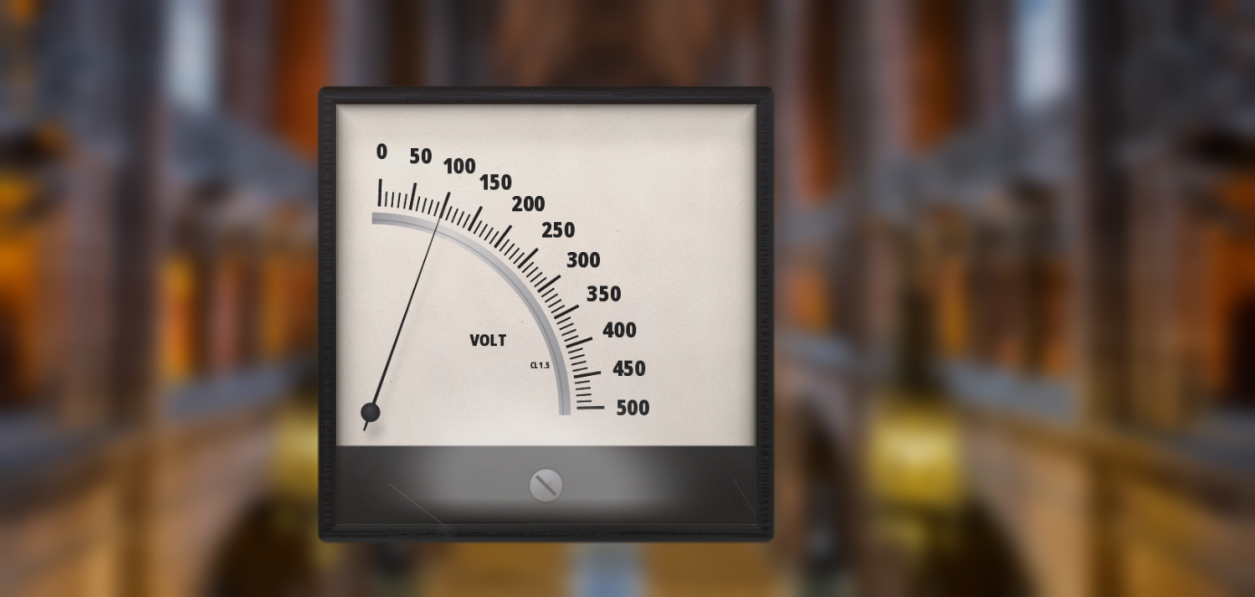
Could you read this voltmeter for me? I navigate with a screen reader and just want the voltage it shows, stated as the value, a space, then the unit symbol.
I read 100 V
